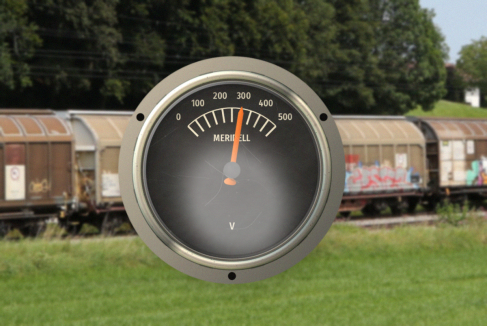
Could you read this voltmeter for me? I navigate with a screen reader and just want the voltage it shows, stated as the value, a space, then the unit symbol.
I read 300 V
